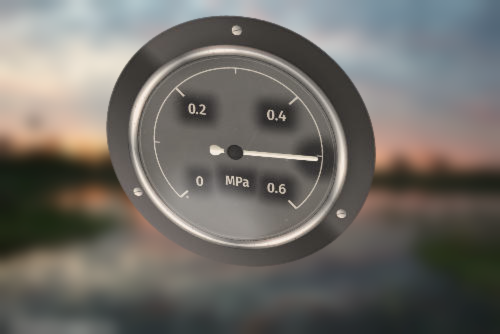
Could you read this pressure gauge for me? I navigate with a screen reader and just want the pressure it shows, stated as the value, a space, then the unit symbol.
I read 0.5 MPa
